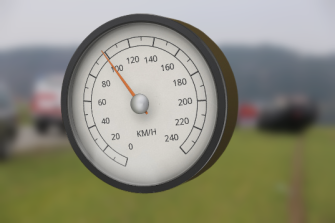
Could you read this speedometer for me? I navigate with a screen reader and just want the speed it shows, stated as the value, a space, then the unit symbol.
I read 100 km/h
